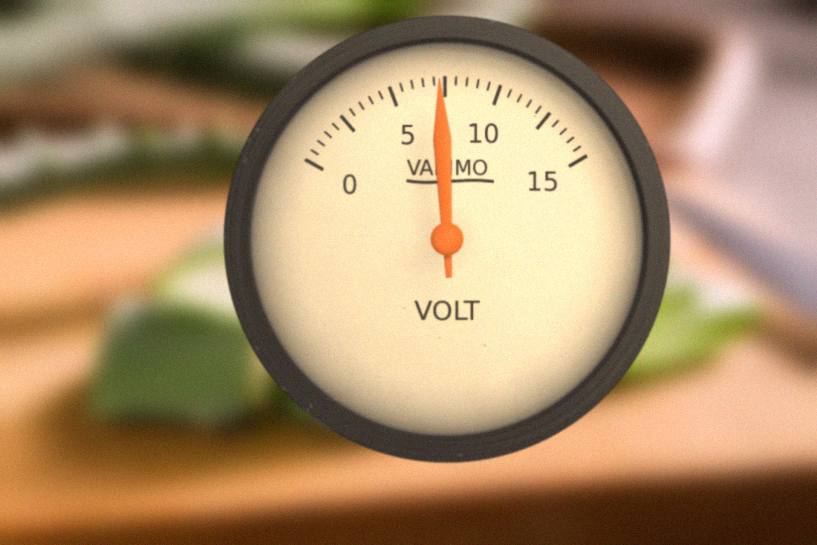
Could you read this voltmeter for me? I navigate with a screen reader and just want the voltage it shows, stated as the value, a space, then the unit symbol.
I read 7.25 V
